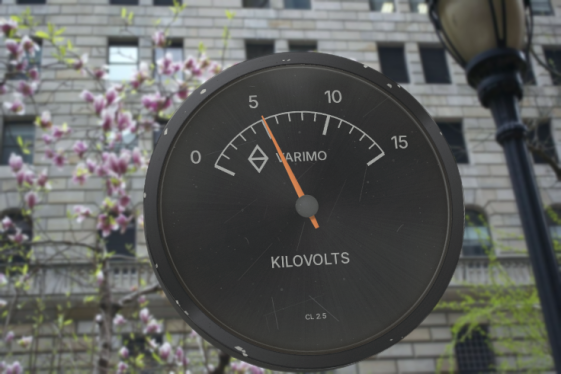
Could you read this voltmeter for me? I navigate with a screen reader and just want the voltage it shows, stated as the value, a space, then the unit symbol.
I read 5 kV
